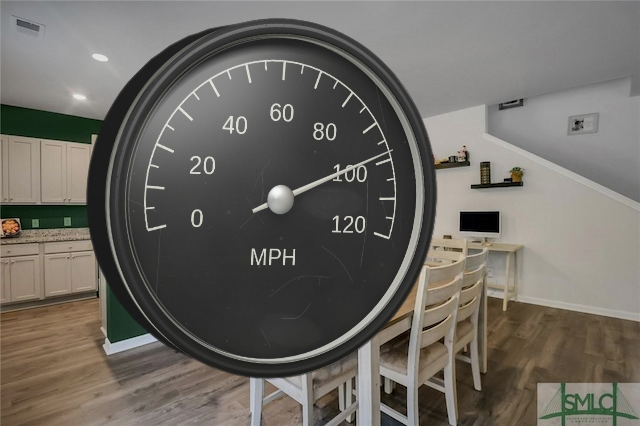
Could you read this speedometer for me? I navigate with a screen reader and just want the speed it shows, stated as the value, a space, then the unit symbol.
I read 97.5 mph
